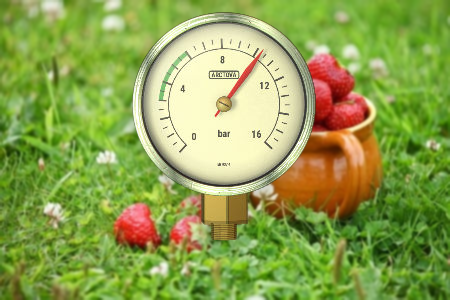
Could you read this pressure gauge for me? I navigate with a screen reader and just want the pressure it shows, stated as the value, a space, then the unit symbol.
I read 10.25 bar
